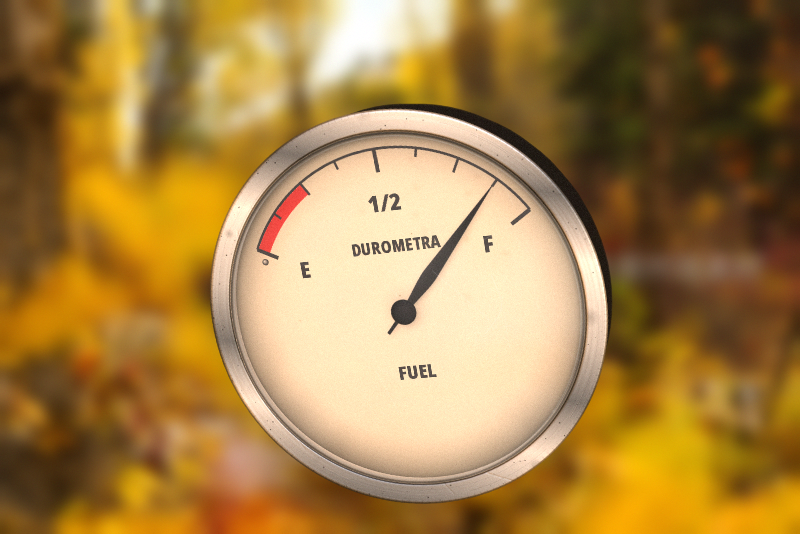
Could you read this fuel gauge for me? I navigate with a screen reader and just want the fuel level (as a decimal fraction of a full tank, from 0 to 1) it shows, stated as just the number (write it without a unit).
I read 0.875
